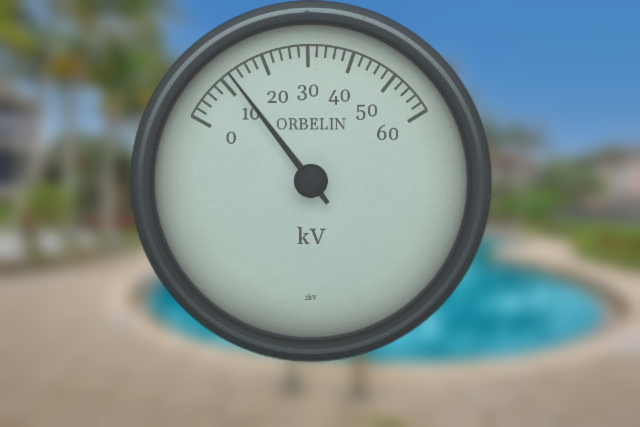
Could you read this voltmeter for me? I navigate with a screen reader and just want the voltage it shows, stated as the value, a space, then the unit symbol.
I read 12 kV
